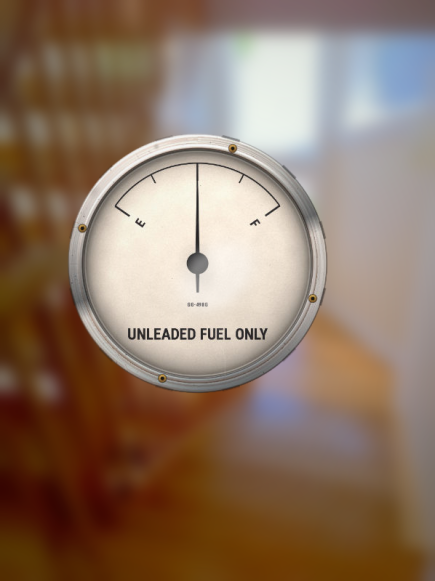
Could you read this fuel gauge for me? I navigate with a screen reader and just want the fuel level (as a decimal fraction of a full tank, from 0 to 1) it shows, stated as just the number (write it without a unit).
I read 0.5
